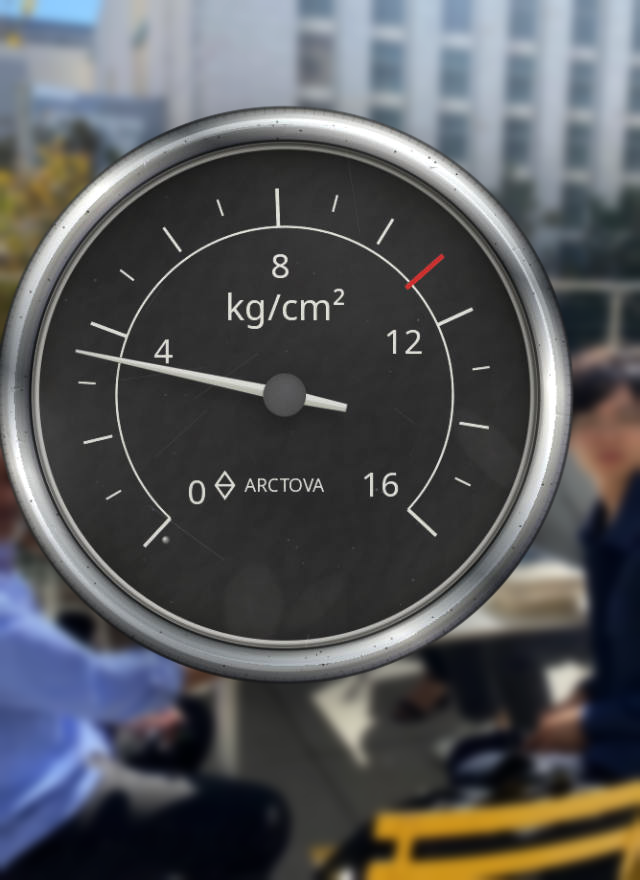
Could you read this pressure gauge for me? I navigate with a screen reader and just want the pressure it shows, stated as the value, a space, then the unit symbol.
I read 3.5 kg/cm²
